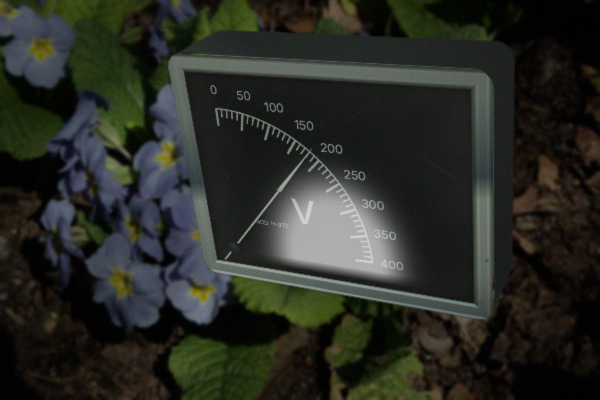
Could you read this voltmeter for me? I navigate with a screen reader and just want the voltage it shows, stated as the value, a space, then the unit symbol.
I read 180 V
